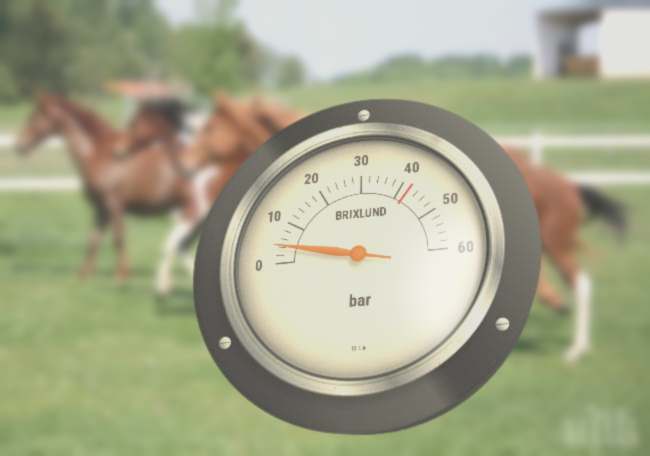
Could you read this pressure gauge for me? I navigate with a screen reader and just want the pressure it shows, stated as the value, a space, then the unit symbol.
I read 4 bar
